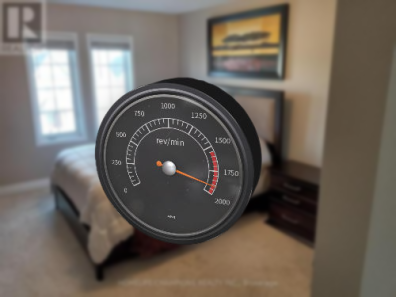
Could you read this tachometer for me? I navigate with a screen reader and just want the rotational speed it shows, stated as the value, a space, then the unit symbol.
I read 1900 rpm
